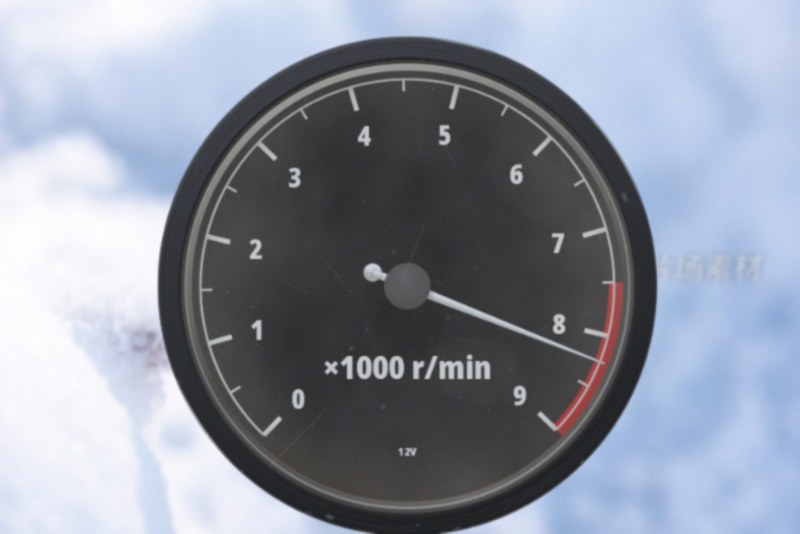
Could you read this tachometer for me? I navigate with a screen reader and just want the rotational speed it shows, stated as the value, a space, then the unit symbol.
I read 8250 rpm
